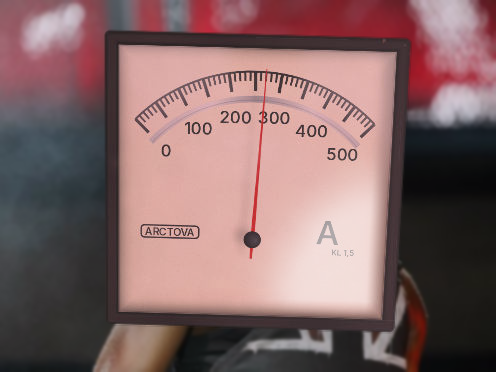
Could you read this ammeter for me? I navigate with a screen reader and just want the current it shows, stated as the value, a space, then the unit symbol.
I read 270 A
